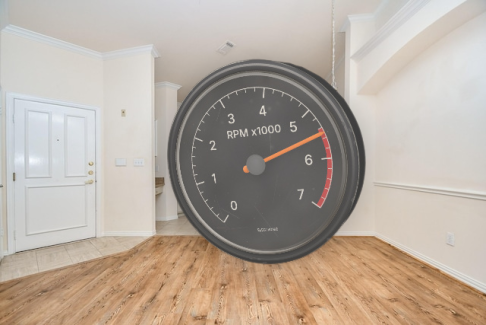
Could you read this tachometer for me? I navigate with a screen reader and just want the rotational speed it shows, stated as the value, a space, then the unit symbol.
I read 5500 rpm
